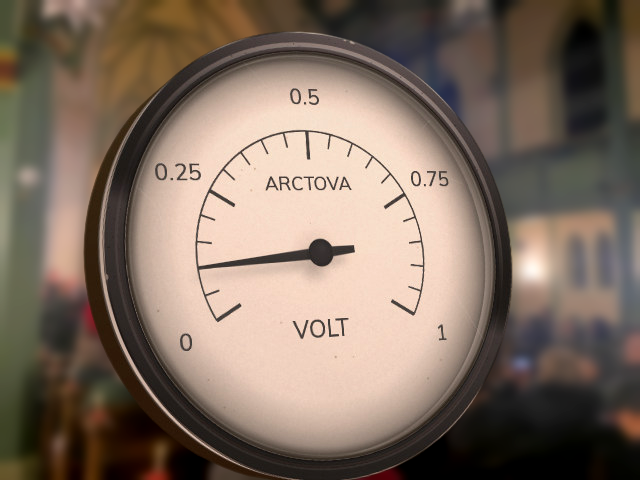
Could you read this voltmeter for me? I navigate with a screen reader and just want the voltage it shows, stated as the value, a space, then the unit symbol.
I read 0.1 V
